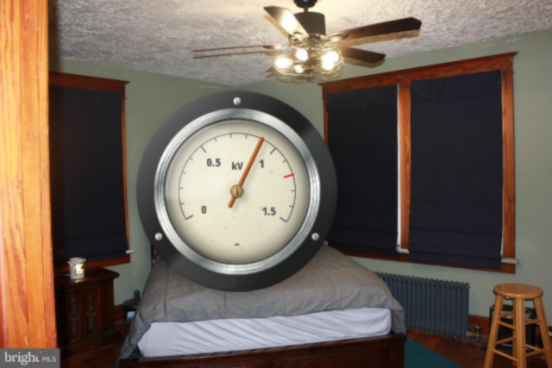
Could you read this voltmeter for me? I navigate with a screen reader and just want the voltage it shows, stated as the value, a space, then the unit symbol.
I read 0.9 kV
